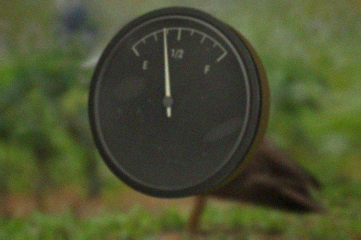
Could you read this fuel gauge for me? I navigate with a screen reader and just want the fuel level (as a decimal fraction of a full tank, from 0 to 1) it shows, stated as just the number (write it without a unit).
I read 0.375
